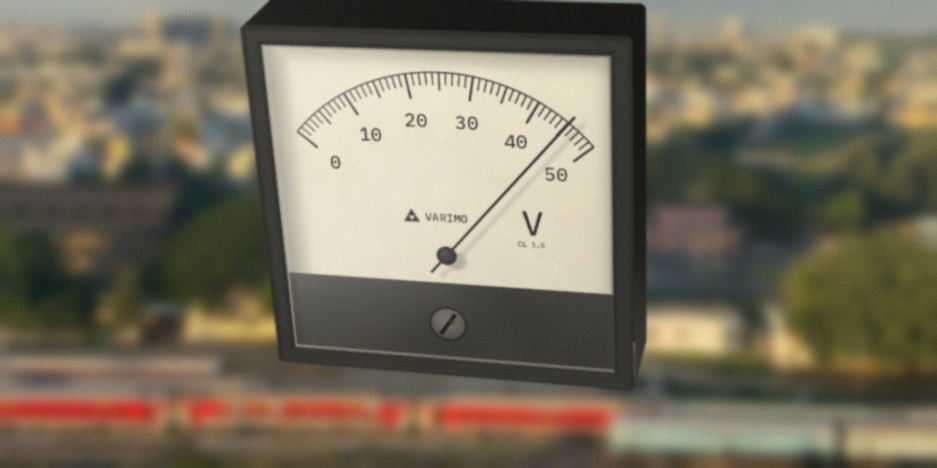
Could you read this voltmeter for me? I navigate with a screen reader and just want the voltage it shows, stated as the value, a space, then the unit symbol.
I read 45 V
